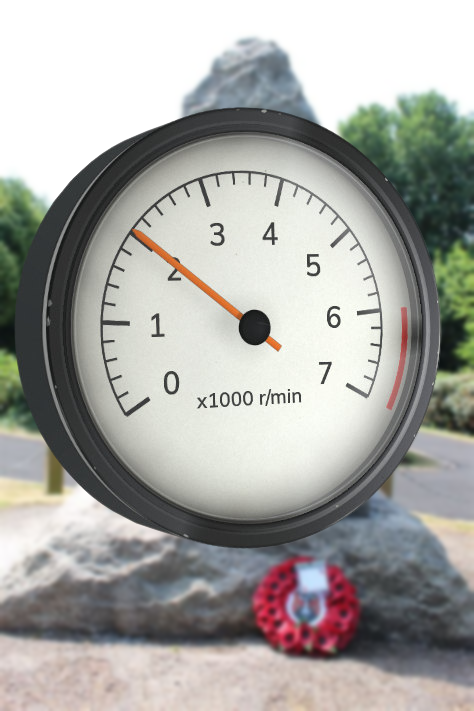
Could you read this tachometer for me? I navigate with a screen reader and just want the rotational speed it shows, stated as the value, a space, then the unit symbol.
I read 2000 rpm
